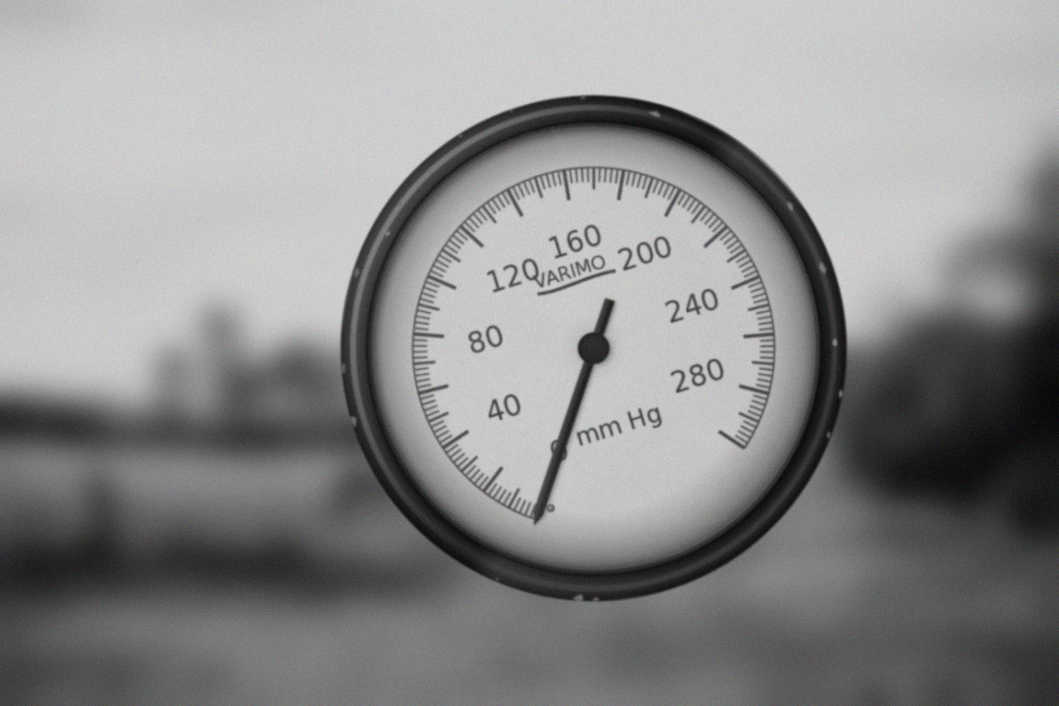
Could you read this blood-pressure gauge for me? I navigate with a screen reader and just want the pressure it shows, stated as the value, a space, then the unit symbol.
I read 0 mmHg
